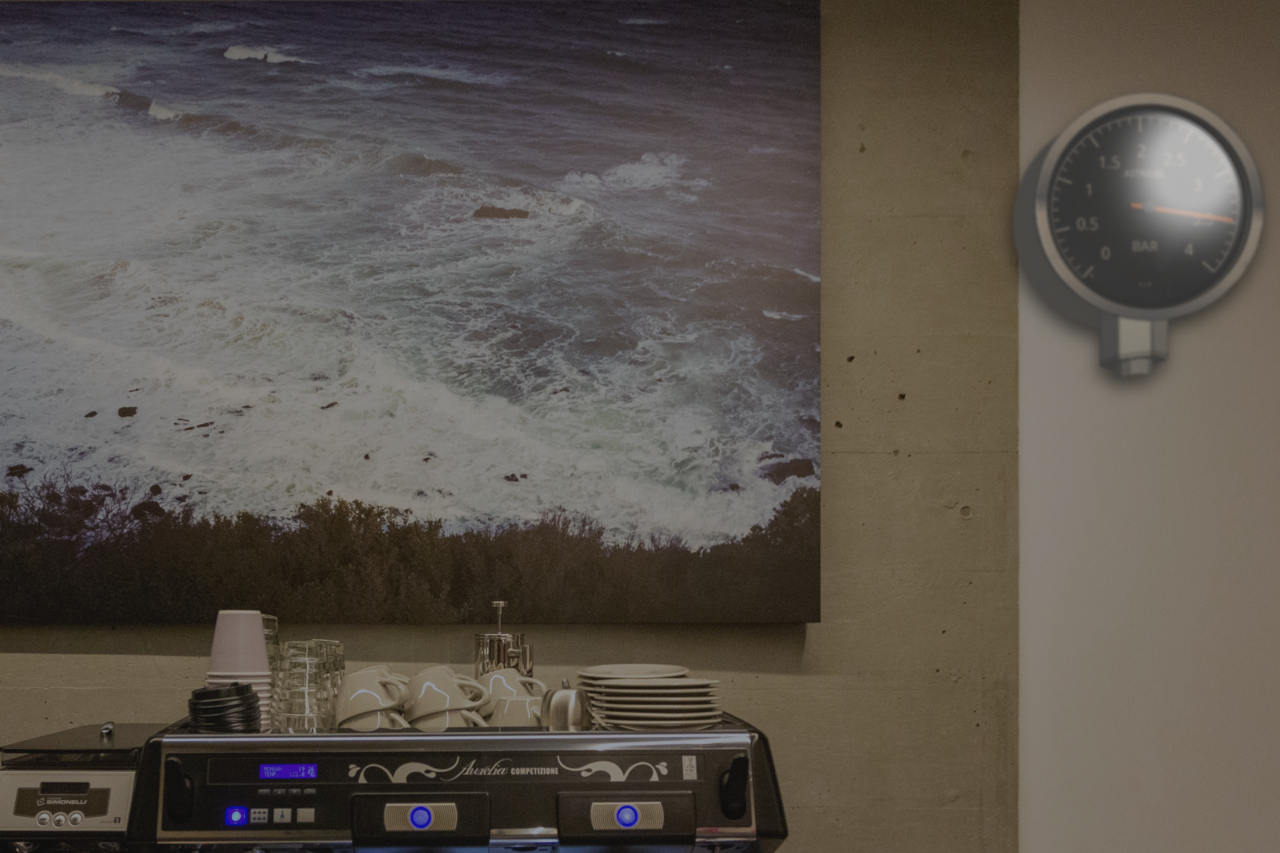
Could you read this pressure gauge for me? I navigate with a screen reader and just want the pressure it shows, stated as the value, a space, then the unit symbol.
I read 3.5 bar
